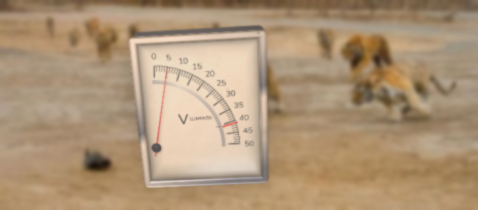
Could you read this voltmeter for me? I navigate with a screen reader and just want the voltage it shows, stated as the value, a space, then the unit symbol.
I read 5 V
